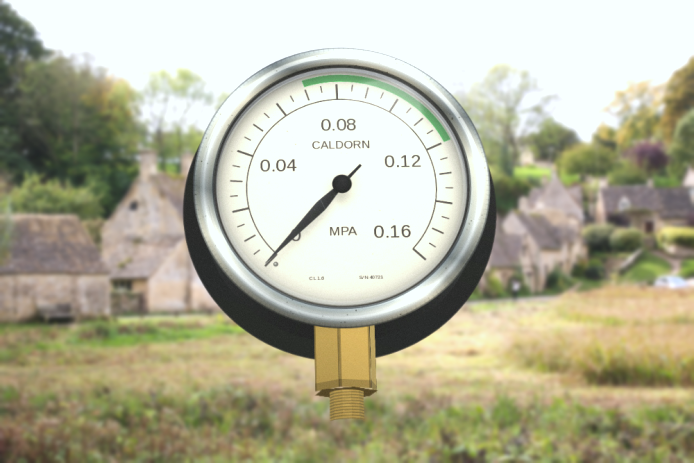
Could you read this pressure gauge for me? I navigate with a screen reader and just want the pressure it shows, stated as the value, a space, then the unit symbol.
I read 0 MPa
